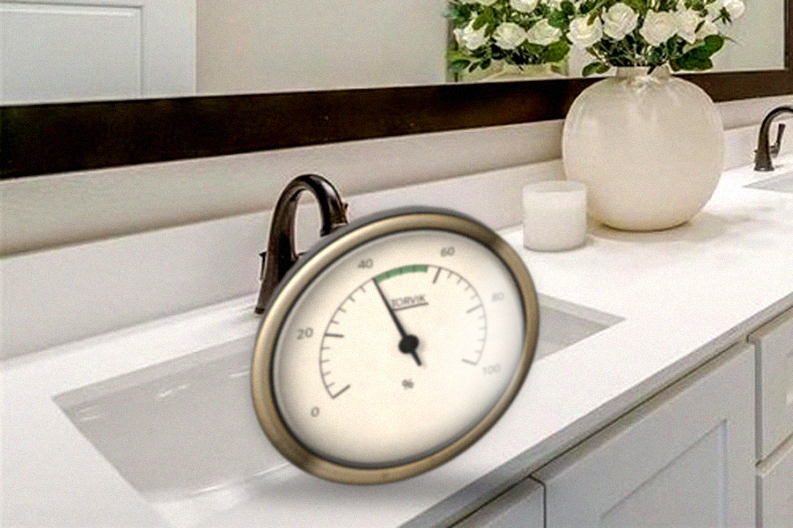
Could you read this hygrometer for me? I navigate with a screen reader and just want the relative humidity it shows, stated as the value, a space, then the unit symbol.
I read 40 %
